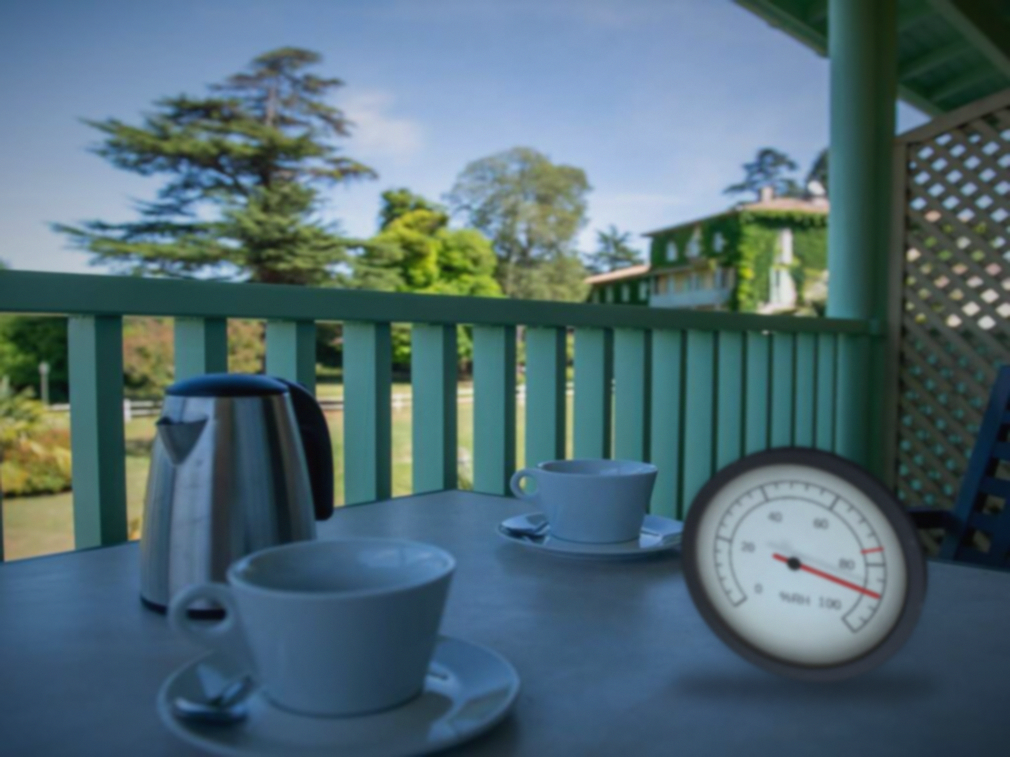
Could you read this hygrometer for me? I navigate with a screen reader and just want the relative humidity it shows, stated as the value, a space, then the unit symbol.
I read 88 %
